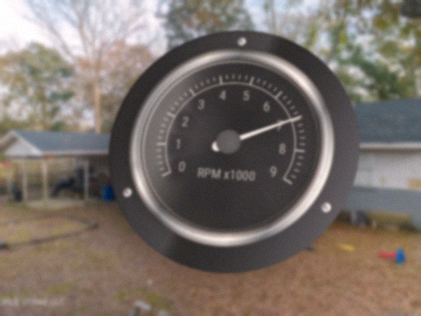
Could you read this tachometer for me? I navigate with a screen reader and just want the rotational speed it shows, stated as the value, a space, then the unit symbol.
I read 7000 rpm
